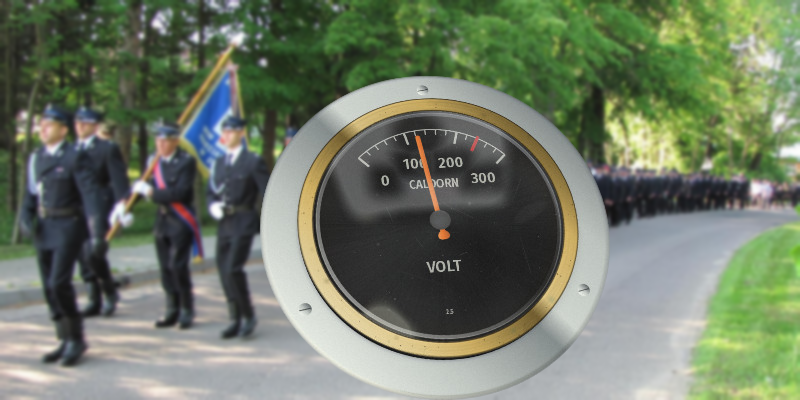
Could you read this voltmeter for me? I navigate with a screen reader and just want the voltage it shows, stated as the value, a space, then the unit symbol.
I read 120 V
